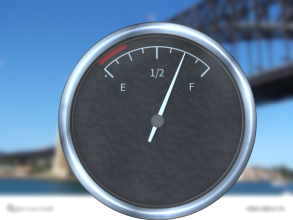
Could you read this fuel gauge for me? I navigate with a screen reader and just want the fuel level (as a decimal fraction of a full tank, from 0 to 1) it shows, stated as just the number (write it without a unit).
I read 0.75
